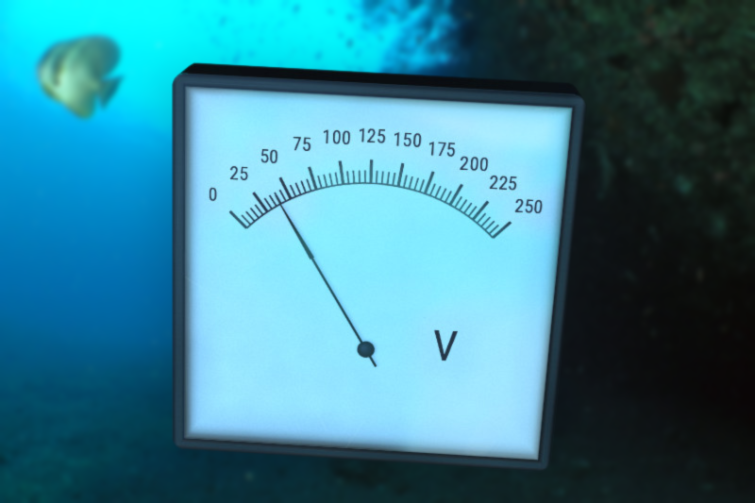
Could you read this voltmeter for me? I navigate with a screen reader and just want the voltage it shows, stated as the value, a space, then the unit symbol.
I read 40 V
